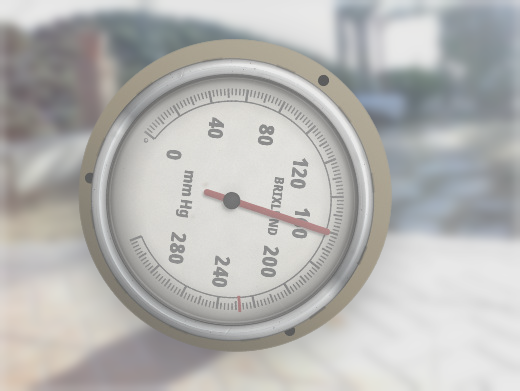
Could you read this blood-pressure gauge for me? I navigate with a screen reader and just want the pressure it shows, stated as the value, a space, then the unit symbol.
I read 160 mmHg
